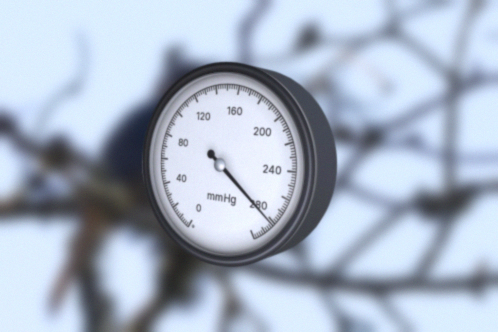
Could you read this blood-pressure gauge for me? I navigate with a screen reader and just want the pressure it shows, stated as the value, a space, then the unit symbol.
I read 280 mmHg
